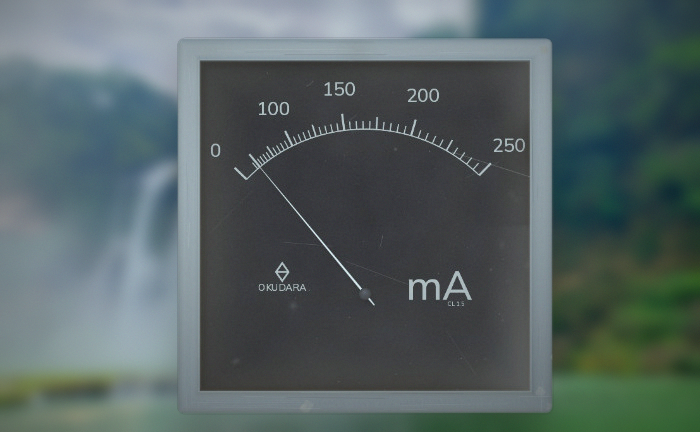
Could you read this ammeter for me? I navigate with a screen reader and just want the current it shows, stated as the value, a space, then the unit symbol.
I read 50 mA
